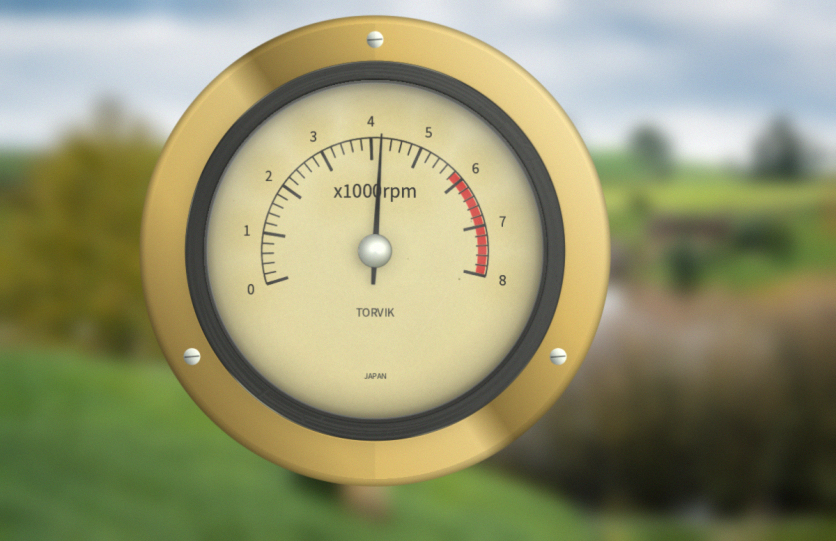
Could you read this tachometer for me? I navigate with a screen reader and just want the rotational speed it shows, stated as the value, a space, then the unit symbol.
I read 4200 rpm
